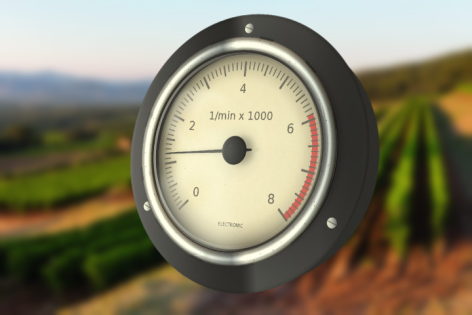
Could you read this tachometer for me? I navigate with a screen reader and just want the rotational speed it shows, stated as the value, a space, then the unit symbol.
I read 1200 rpm
